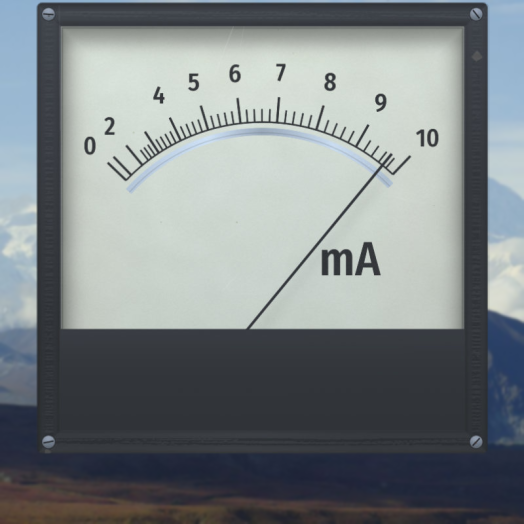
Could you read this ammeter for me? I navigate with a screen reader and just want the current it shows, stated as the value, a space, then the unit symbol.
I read 9.7 mA
